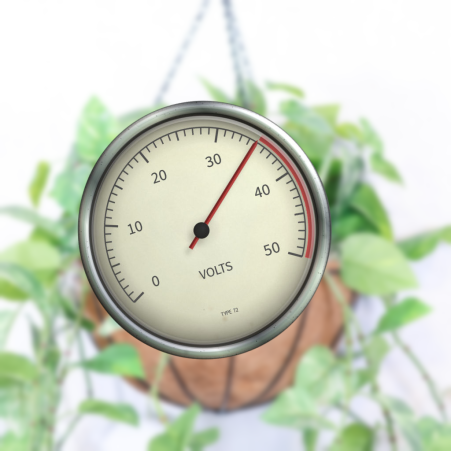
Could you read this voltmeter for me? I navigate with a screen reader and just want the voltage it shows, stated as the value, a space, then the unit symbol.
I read 35 V
